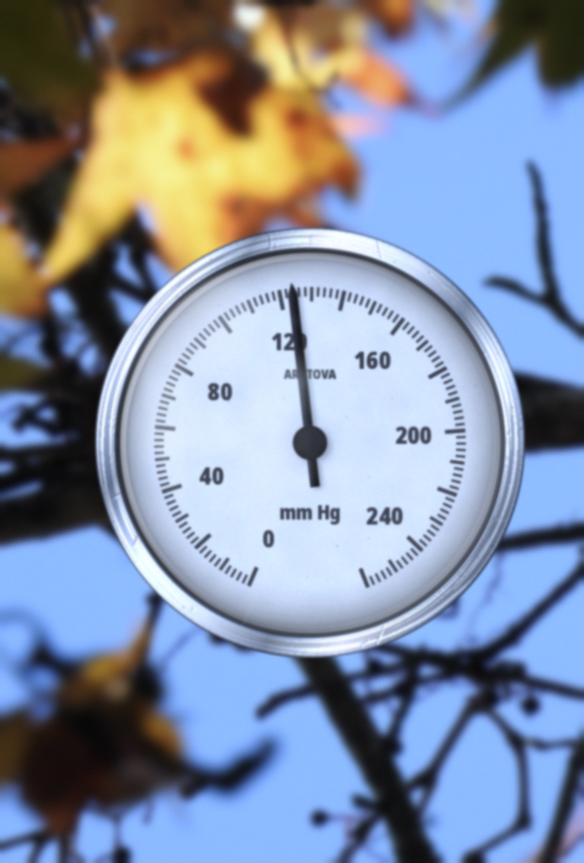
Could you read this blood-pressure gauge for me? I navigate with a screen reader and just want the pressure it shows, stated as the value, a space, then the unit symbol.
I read 124 mmHg
